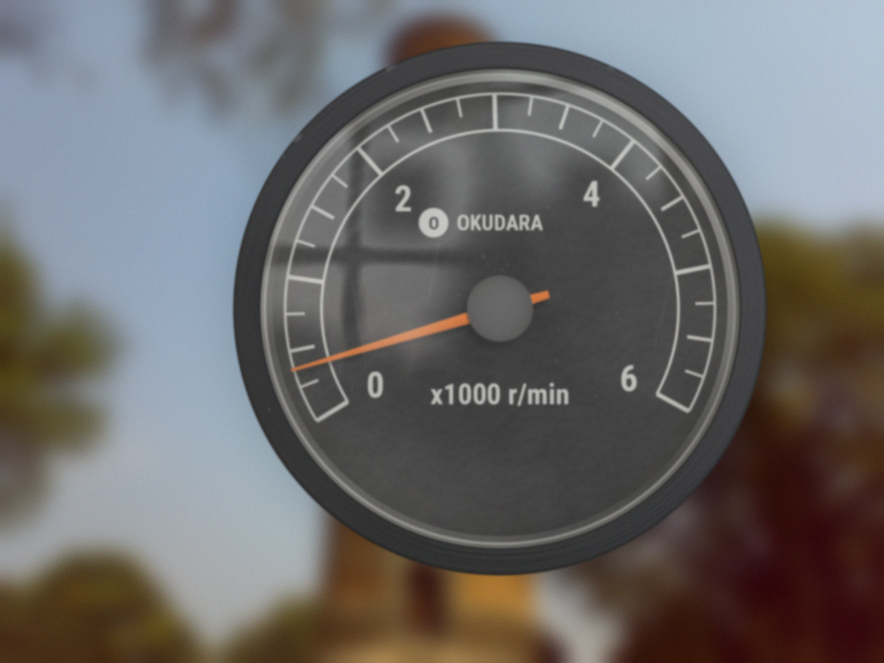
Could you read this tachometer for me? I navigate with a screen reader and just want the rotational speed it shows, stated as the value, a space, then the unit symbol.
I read 375 rpm
